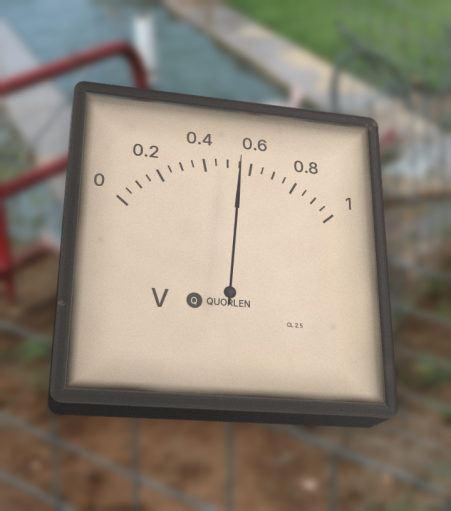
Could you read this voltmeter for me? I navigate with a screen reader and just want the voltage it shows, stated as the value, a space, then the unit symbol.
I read 0.55 V
